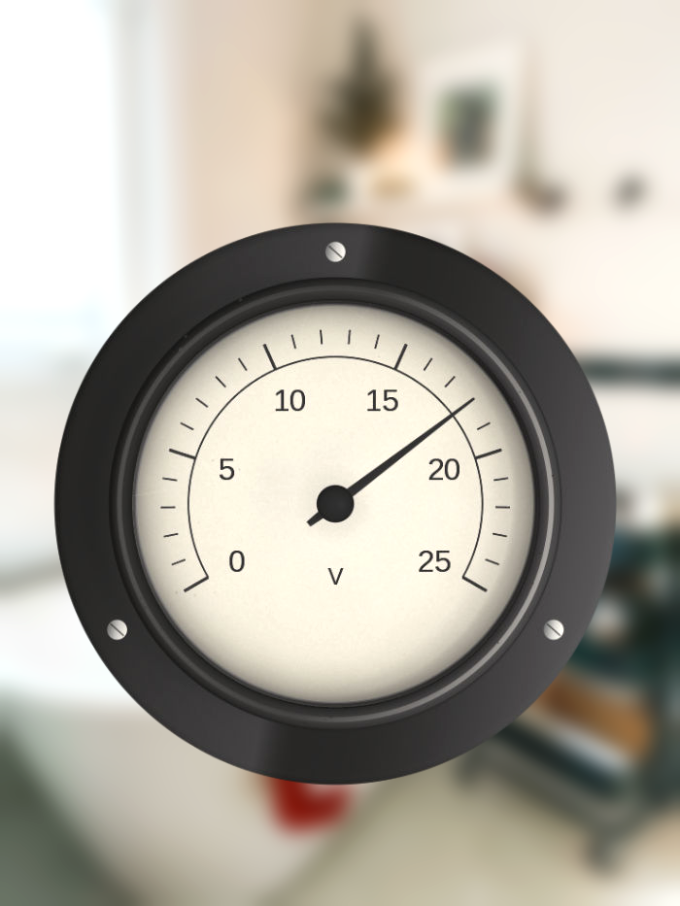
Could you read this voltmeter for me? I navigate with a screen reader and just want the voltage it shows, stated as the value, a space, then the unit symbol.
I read 18 V
